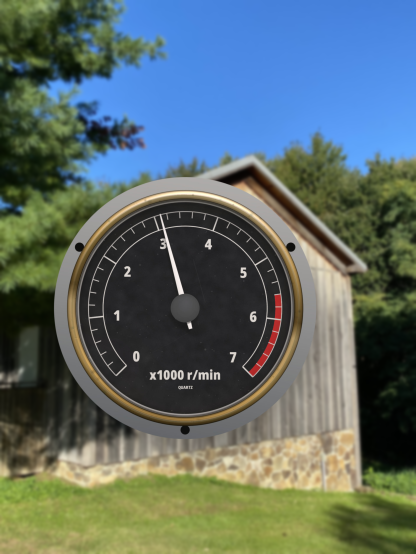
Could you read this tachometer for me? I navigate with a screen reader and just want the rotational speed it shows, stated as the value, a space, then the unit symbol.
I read 3100 rpm
